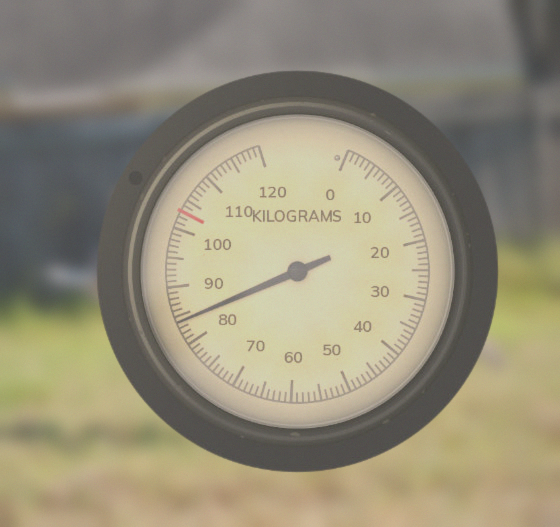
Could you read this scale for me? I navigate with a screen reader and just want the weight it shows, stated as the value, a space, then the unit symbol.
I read 84 kg
